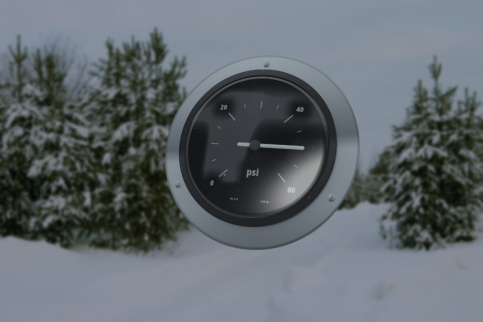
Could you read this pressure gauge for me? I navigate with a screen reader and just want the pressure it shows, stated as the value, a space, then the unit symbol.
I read 50 psi
